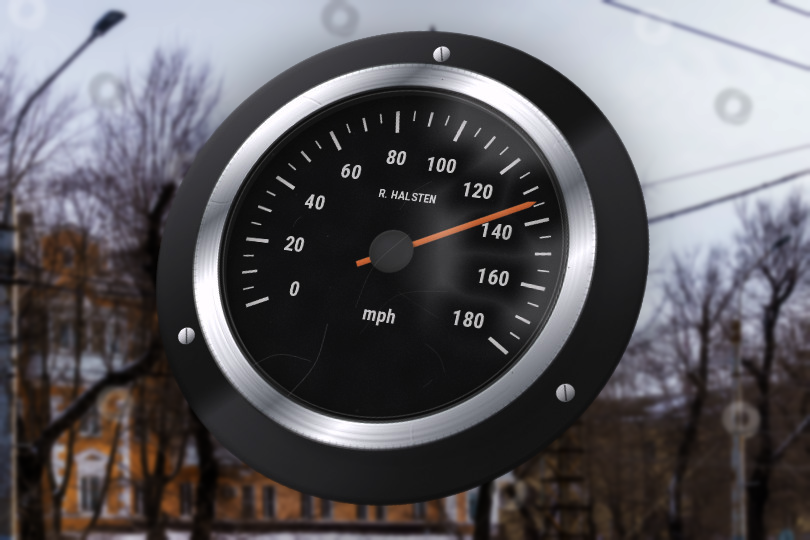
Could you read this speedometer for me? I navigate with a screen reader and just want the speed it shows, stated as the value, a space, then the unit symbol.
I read 135 mph
